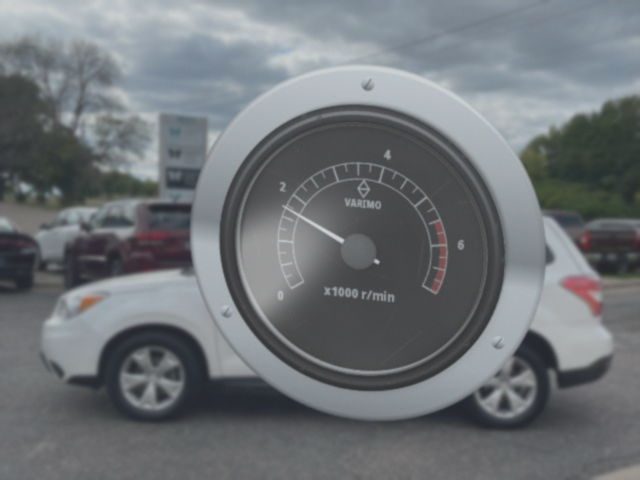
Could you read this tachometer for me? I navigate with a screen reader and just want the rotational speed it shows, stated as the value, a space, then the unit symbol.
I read 1750 rpm
